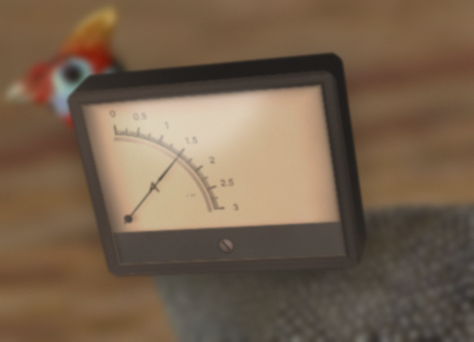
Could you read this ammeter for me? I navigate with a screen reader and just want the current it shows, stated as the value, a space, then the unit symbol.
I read 1.5 A
